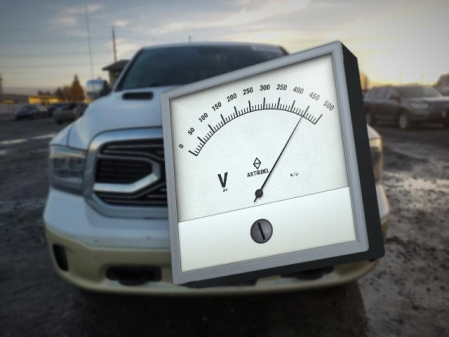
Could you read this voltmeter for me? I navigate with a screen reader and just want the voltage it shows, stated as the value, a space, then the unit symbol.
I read 450 V
